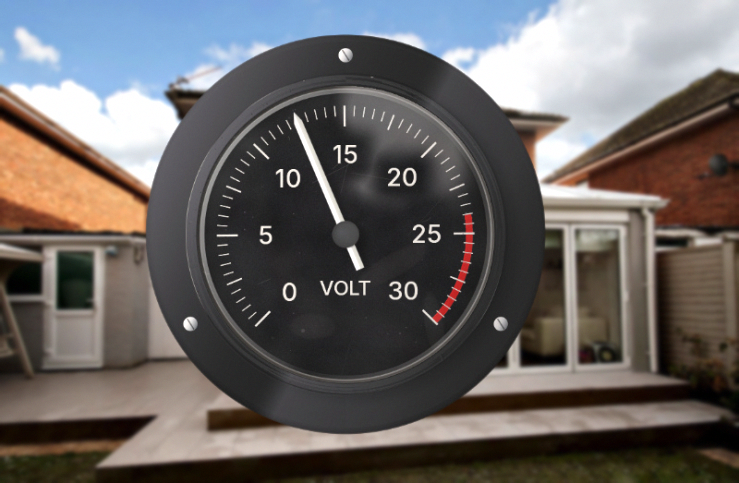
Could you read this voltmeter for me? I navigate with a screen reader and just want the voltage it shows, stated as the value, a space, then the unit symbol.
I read 12.5 V
